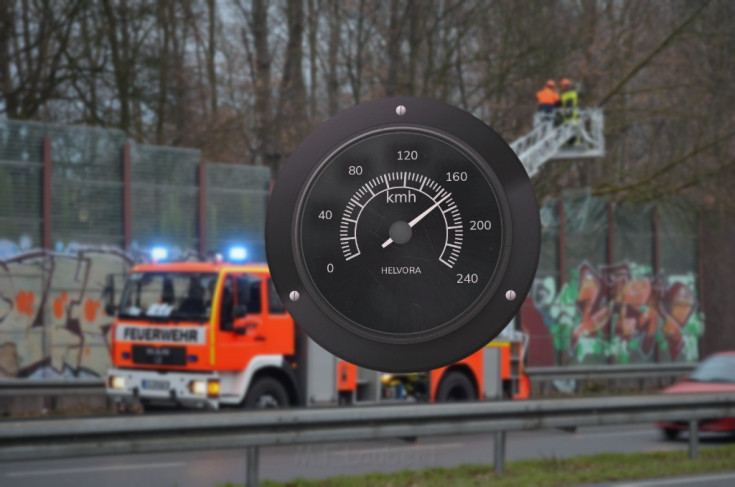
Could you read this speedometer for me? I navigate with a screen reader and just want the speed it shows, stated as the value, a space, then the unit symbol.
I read 168 km/h
